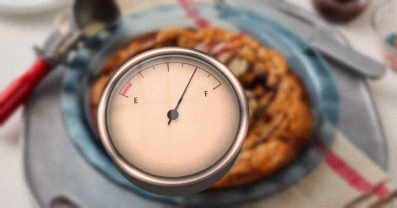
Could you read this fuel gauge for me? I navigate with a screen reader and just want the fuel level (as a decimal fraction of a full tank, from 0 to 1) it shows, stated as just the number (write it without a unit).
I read 0.75
